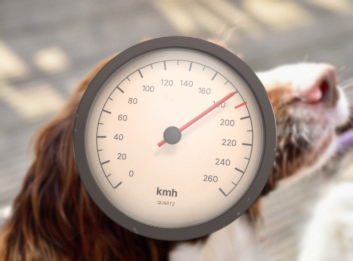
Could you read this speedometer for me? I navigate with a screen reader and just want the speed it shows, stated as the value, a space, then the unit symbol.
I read 180 km/h
